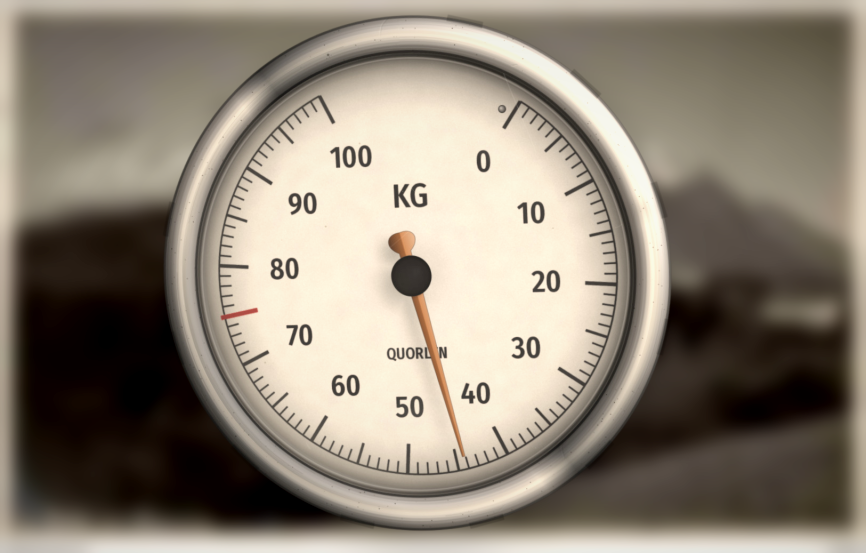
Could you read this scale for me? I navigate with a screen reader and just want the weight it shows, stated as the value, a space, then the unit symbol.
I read 44 kg
